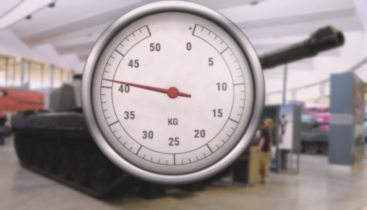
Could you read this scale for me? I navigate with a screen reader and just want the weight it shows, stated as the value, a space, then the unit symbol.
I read 41 kg
